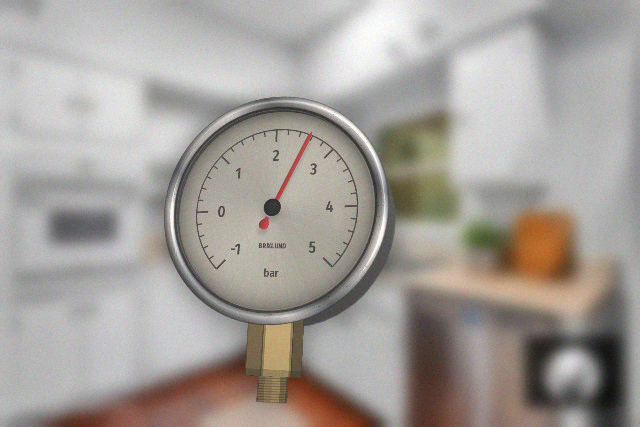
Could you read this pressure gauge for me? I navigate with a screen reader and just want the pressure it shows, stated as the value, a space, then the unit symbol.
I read 2.6 bar
